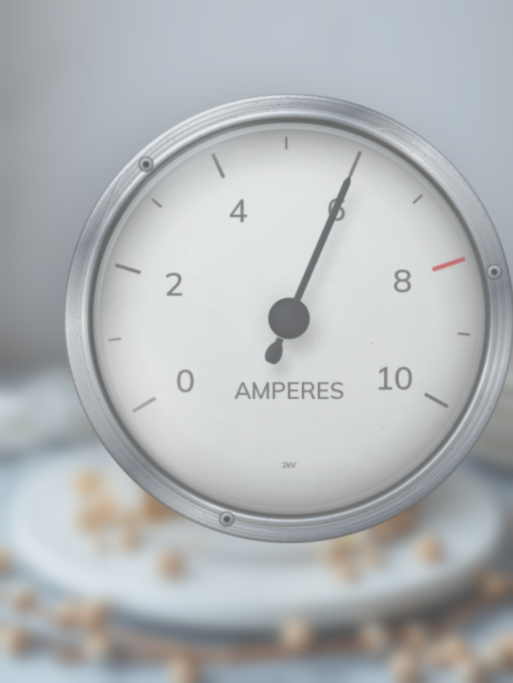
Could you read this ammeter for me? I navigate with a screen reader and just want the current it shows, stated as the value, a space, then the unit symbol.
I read 6 A
